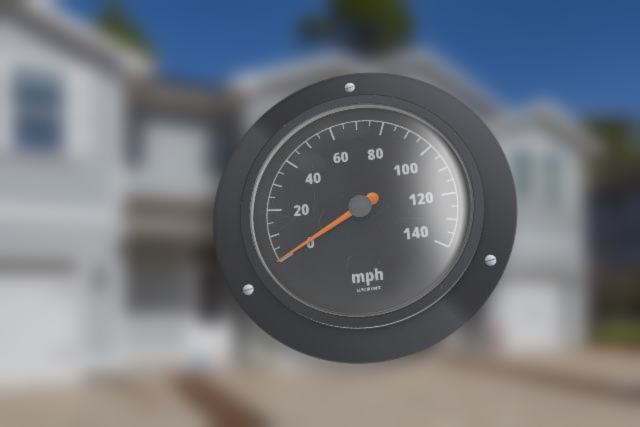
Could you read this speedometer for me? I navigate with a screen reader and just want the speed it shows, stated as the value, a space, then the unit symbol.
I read 0 mph
